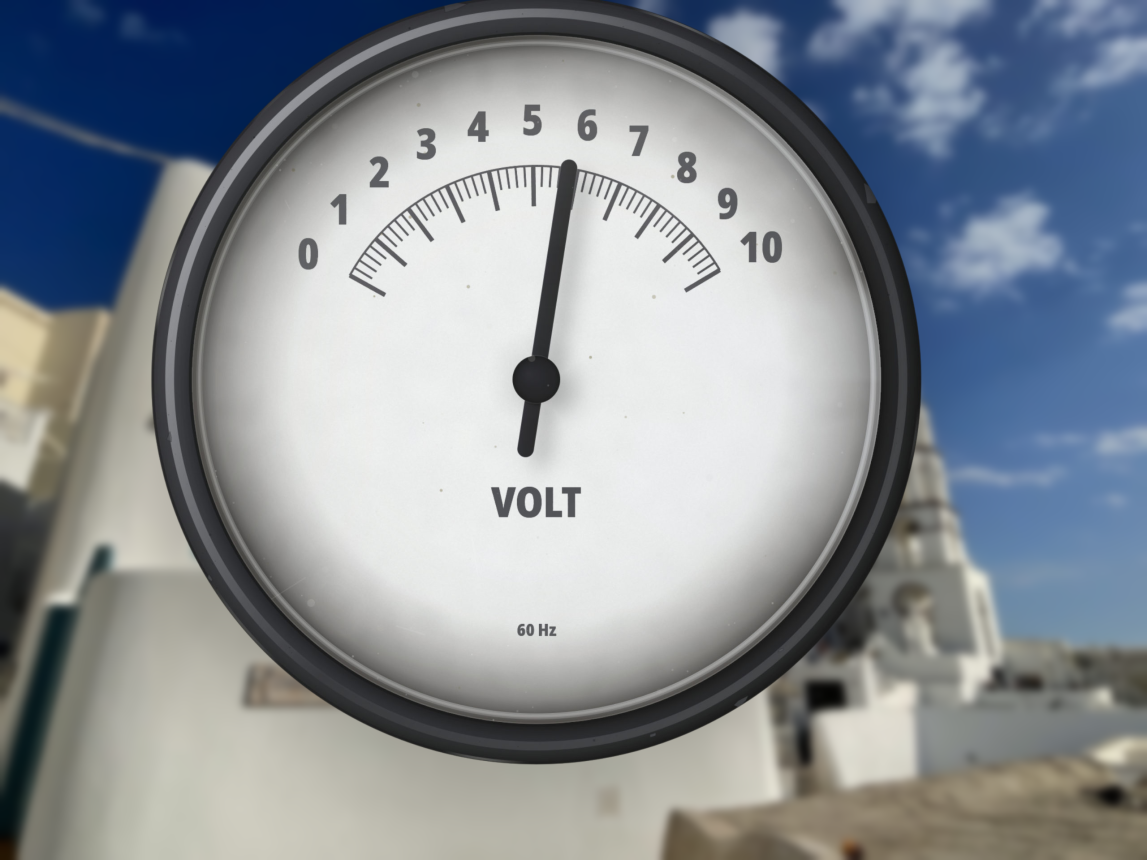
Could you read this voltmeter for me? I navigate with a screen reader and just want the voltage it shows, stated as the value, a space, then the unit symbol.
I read 5.8 V
